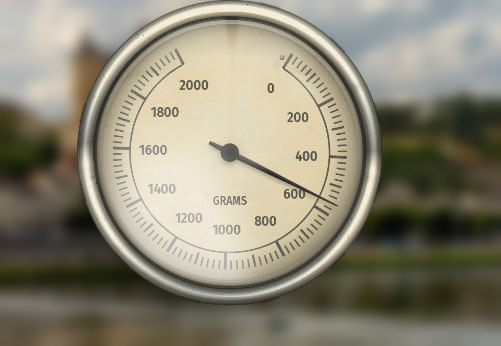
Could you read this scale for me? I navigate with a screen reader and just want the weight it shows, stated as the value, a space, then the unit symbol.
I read 560 g
